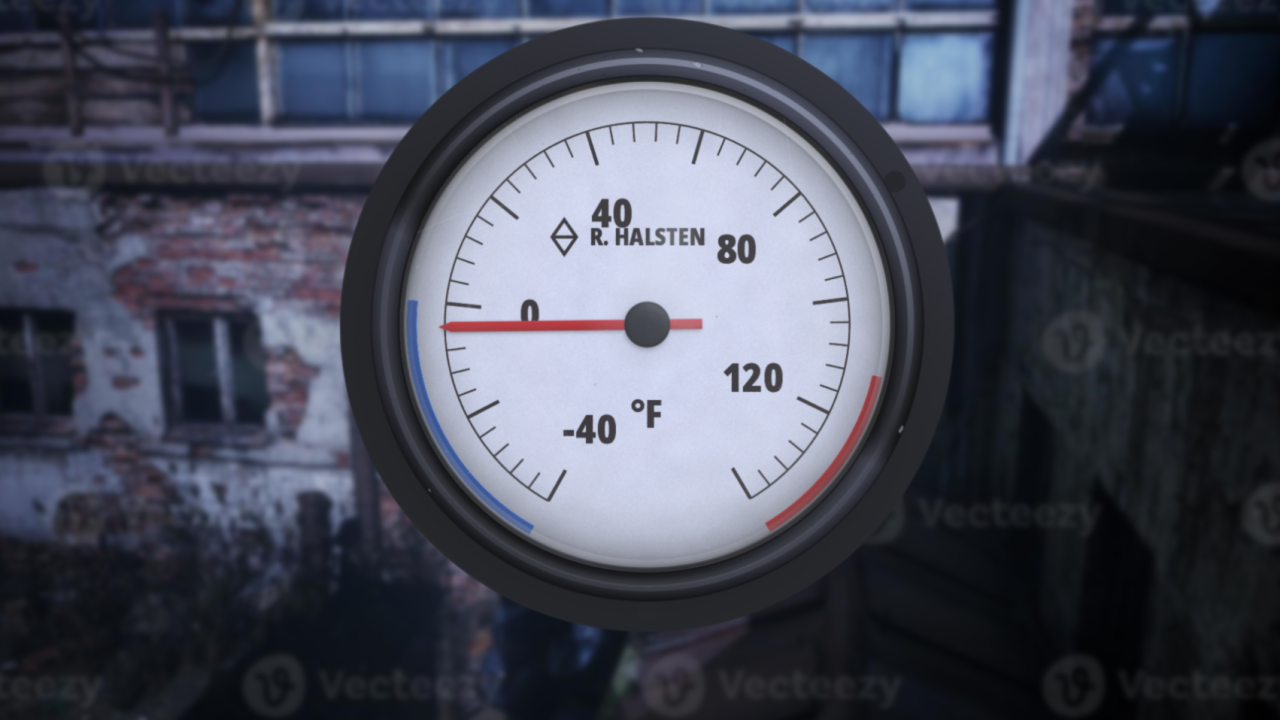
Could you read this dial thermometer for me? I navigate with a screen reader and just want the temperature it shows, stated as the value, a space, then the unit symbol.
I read -4 °F
